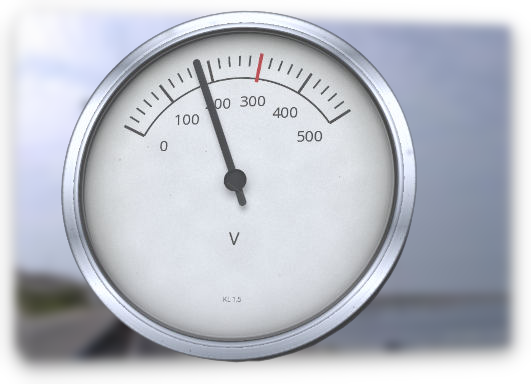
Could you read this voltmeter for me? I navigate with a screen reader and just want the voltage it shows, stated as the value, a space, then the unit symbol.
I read 180 V
